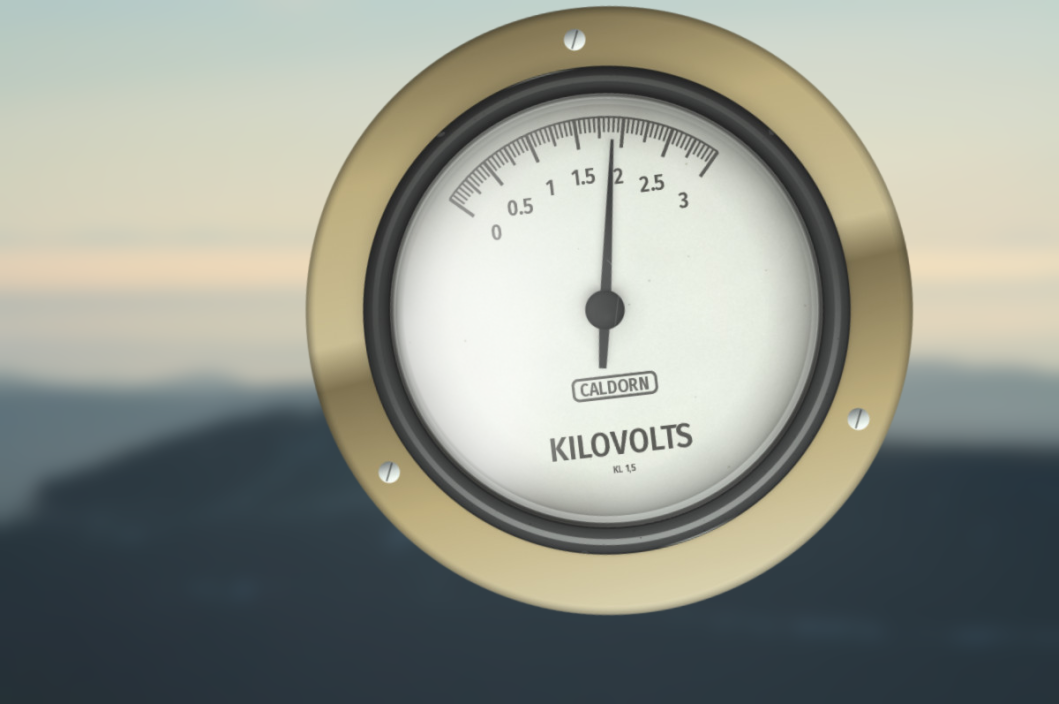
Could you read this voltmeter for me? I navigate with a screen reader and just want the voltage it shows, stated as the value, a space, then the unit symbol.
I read 1.9 kV
